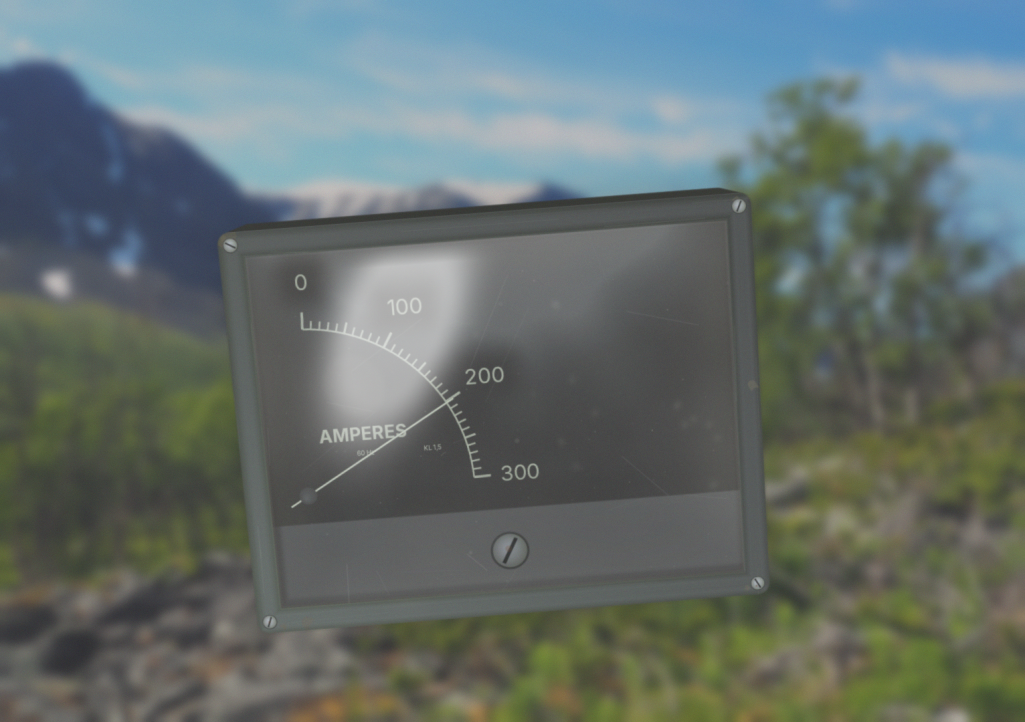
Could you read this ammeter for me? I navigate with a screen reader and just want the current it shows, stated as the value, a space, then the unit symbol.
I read 200 A
